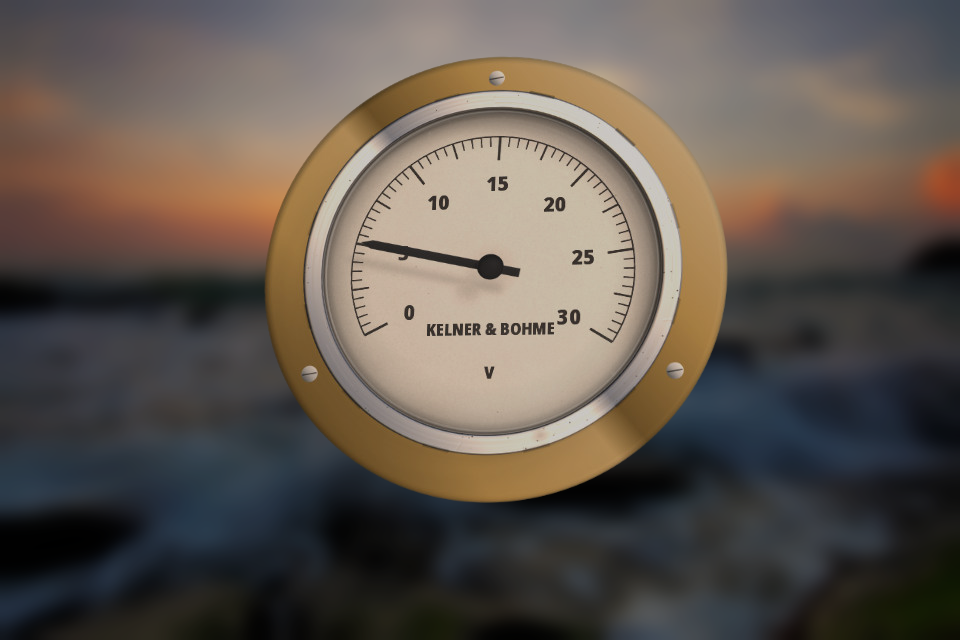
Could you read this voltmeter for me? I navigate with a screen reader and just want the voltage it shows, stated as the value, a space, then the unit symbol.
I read 5 V
